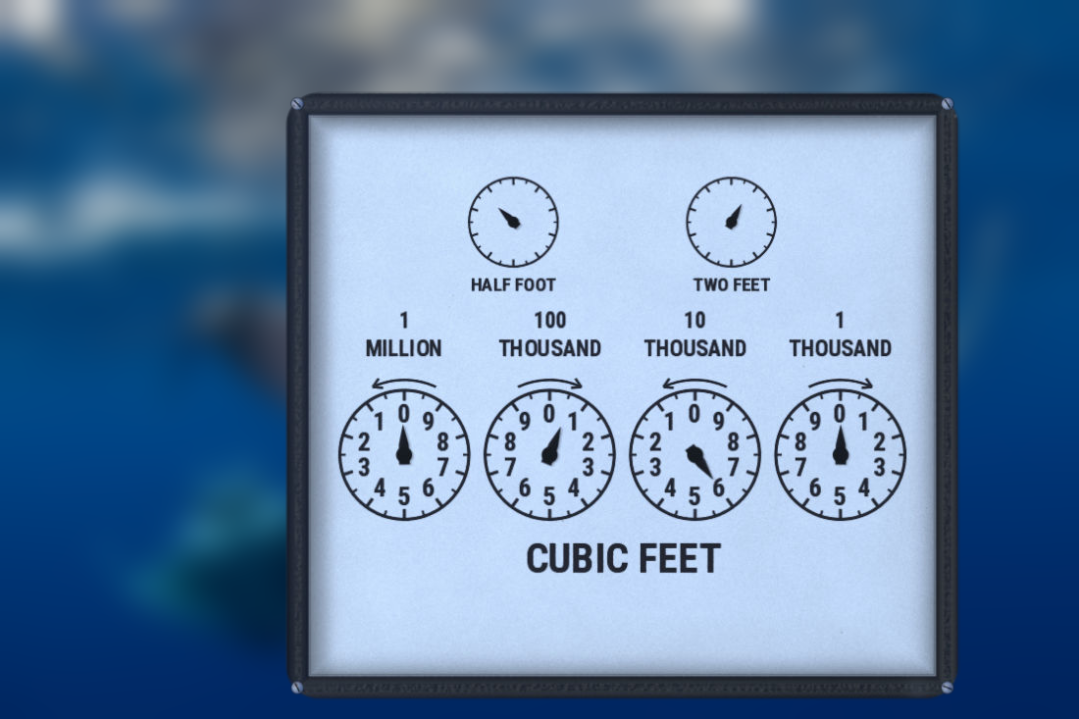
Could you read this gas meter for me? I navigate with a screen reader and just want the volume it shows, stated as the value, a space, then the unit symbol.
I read 6000 ft³
